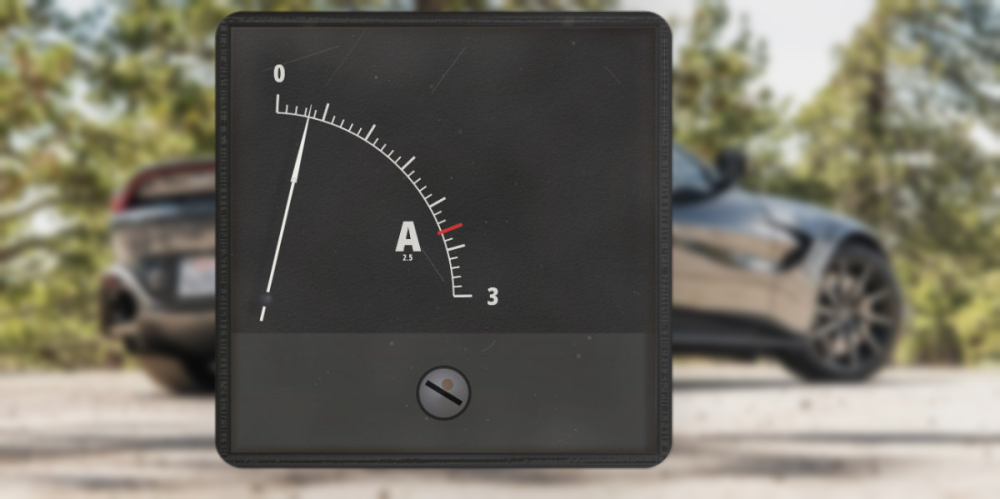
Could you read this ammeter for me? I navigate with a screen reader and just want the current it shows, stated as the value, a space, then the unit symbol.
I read 0.35 A
